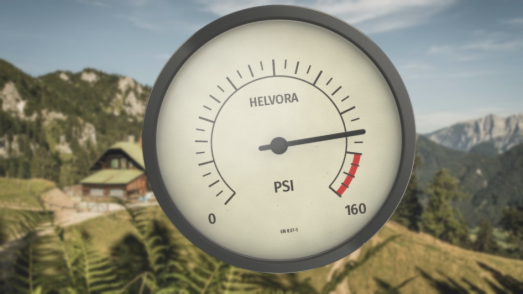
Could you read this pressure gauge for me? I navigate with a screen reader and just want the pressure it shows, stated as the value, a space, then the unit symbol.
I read 130 psi
